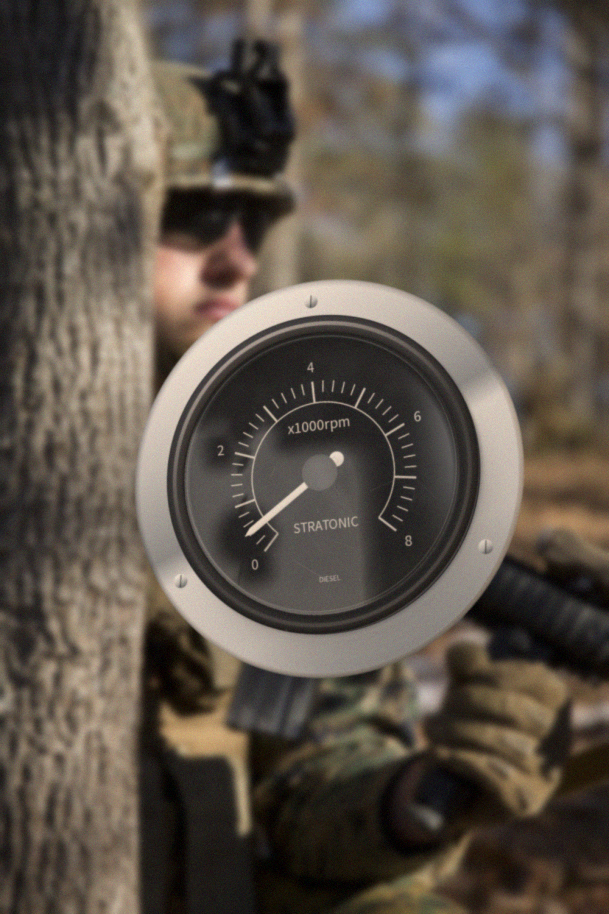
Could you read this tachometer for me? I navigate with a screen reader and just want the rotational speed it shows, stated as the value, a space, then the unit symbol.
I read 400 rpm
